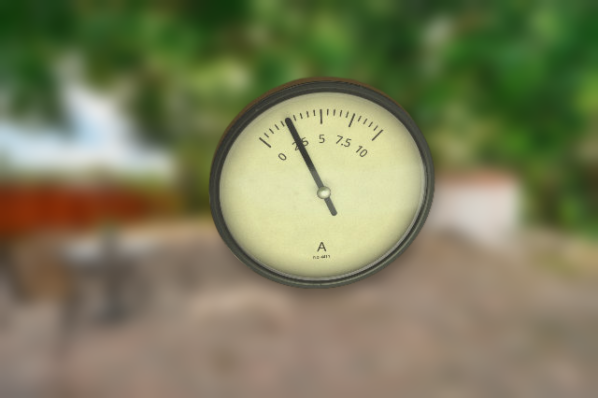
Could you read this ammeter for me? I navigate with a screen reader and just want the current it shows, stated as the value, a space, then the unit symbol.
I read 2.5 A
